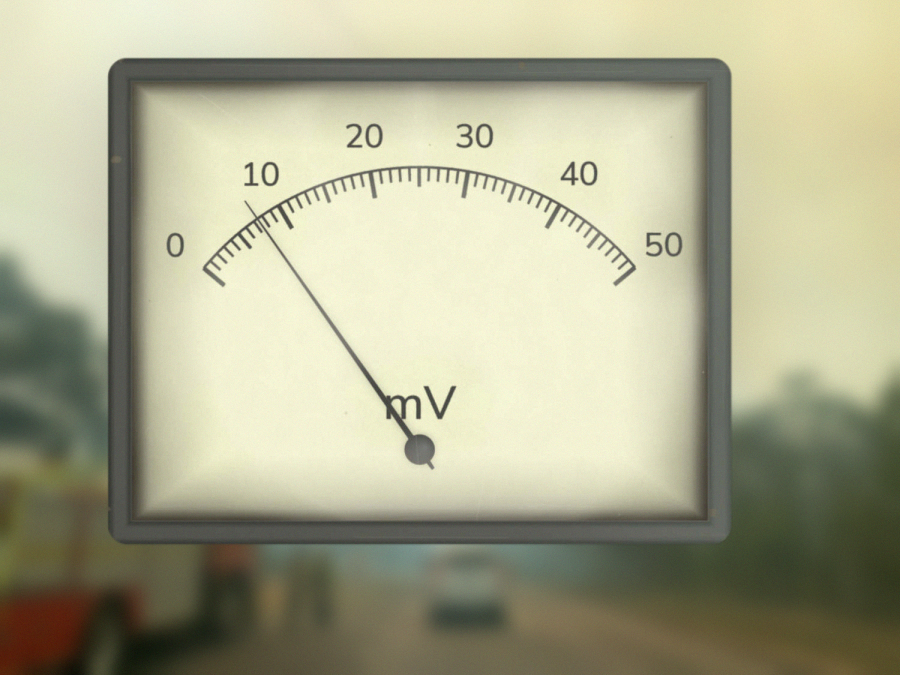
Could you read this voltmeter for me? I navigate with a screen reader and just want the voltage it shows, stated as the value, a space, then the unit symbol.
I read 7.5 mV
